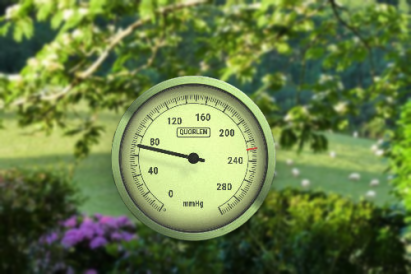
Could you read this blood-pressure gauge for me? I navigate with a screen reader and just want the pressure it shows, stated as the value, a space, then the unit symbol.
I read 70 mmHg
